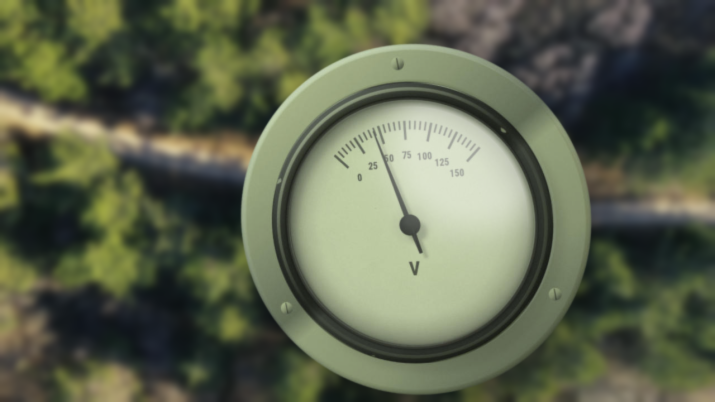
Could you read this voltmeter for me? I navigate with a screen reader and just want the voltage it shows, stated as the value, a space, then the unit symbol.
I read 45 V
